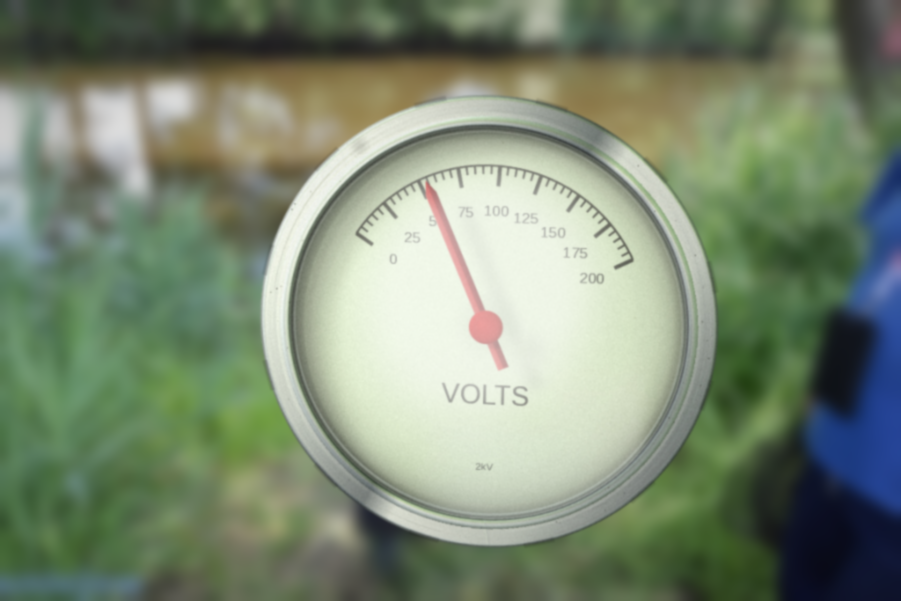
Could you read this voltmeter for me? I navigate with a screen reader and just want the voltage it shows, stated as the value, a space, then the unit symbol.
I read 55 V
